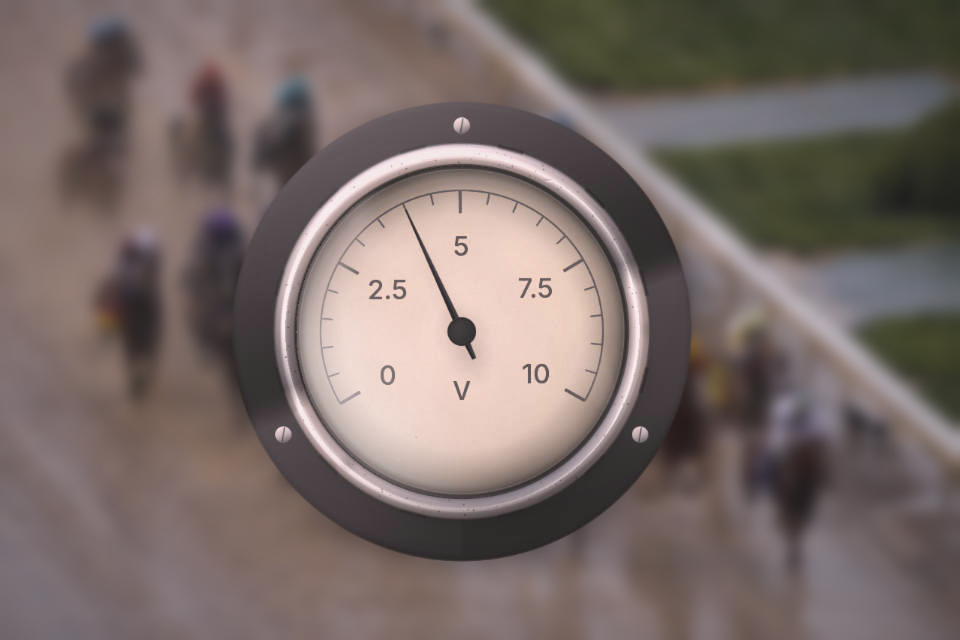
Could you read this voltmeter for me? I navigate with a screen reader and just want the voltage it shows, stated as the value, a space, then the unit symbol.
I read 4 V
